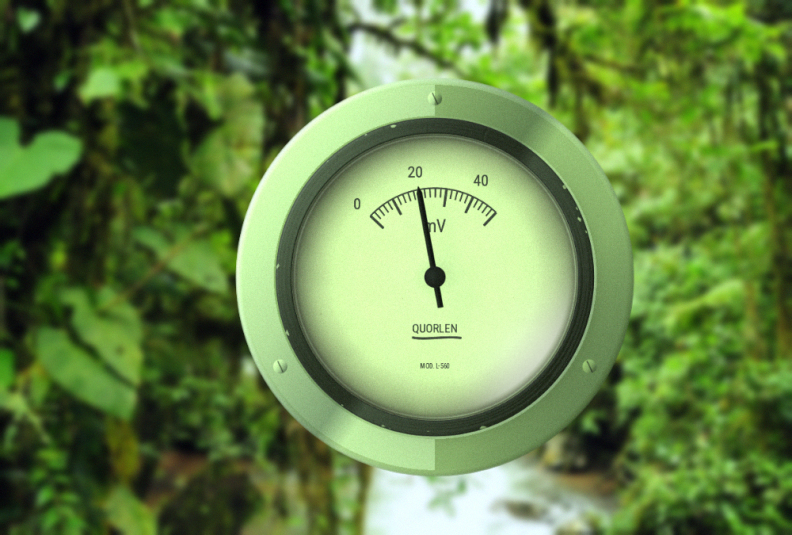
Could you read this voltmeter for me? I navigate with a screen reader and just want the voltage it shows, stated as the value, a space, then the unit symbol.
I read 20 mV
